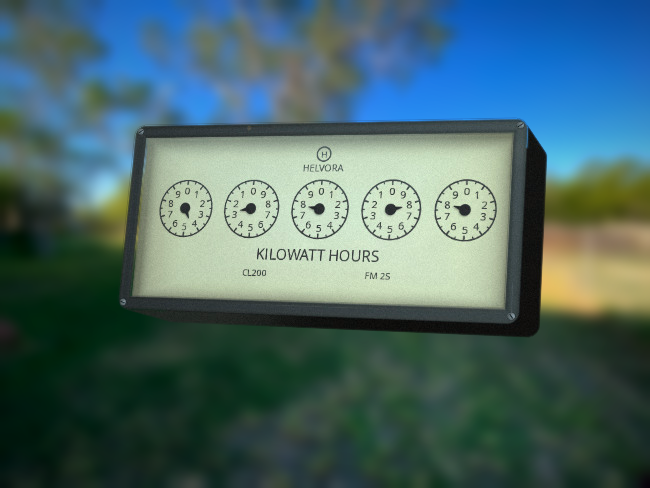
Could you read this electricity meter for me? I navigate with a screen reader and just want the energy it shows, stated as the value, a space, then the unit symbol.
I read 42778 kWh
